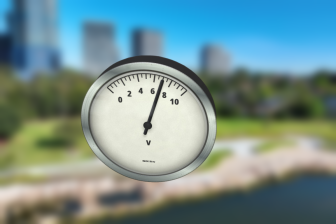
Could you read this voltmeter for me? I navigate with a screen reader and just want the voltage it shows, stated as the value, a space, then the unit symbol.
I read 7 V
